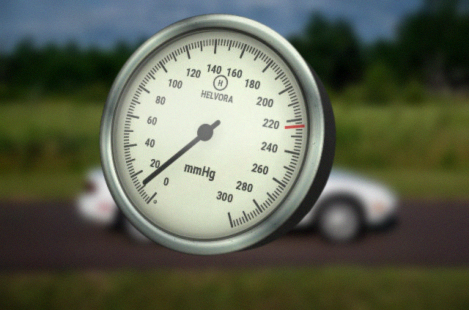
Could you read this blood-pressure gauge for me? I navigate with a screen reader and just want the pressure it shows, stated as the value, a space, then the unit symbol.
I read 10 mmHg
